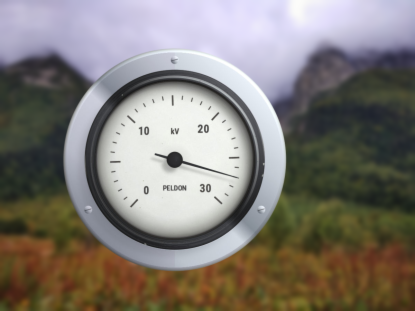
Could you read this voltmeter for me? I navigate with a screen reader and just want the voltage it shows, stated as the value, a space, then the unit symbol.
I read 27 kV
